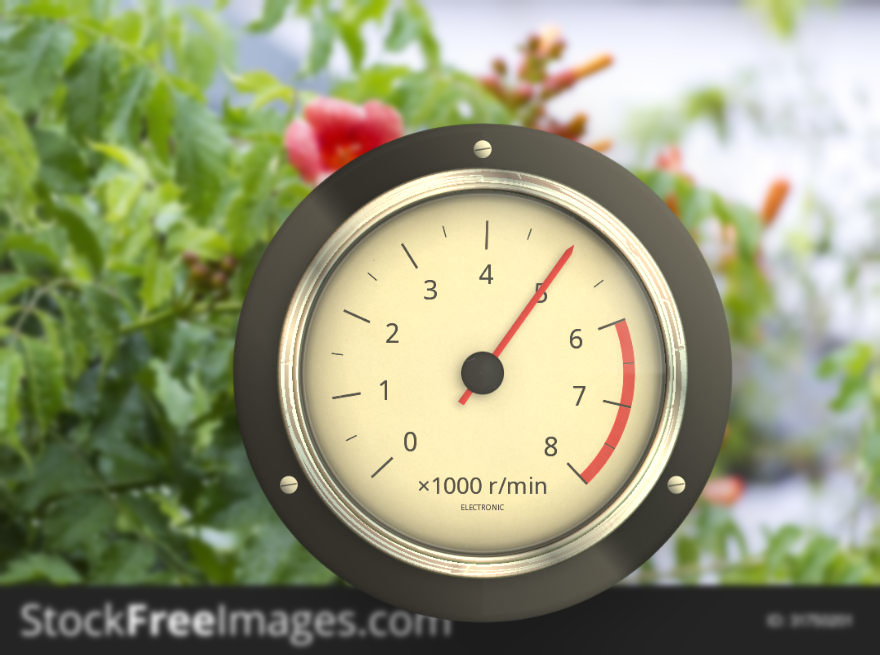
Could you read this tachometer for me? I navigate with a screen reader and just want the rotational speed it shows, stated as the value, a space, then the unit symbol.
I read 5000 rpm
